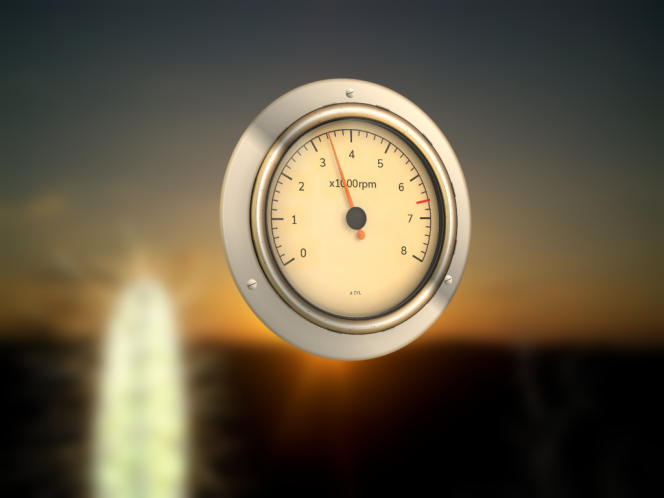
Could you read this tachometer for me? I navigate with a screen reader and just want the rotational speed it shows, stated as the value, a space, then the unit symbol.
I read 3400 rpm
